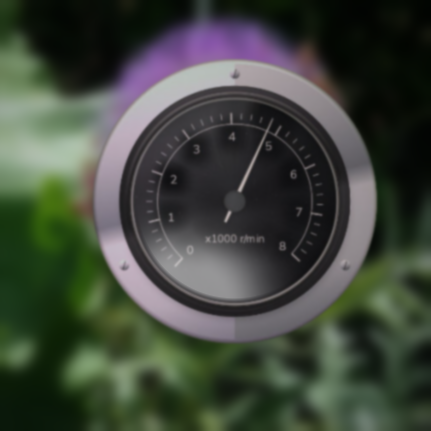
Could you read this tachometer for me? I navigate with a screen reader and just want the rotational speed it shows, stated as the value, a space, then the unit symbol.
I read 4800 rpm
